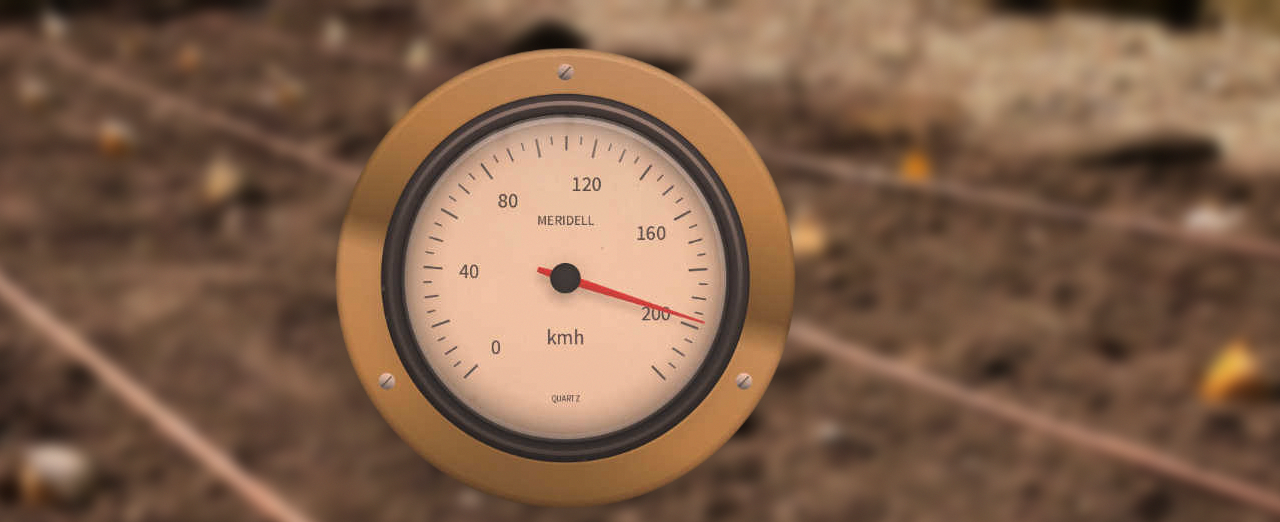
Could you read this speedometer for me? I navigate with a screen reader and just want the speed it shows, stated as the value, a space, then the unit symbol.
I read 197.5 km/h
